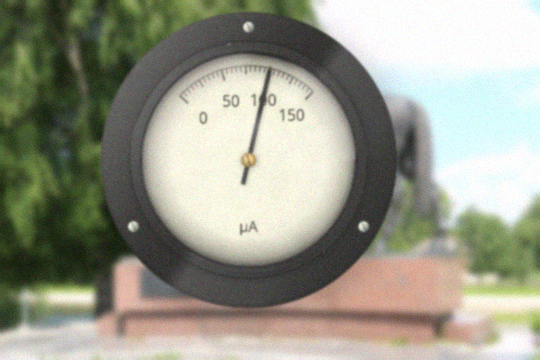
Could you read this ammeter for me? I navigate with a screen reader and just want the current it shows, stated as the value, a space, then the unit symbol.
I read 100 µA
